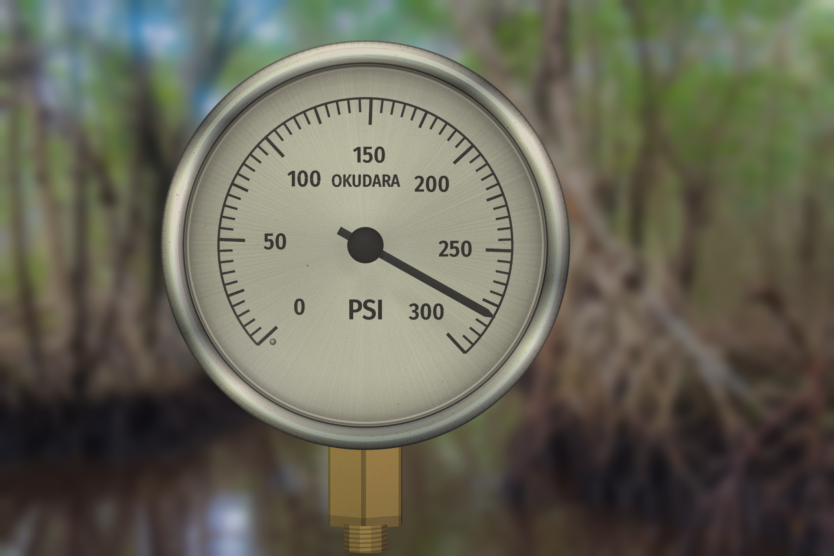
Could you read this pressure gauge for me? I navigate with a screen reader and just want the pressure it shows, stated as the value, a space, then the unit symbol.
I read 280 psi
